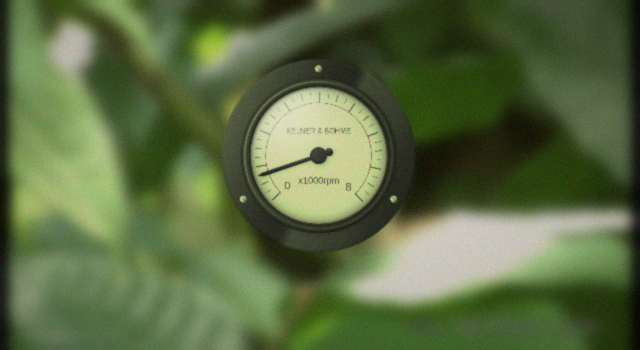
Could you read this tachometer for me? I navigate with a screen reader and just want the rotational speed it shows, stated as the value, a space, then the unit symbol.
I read 750 rpm
